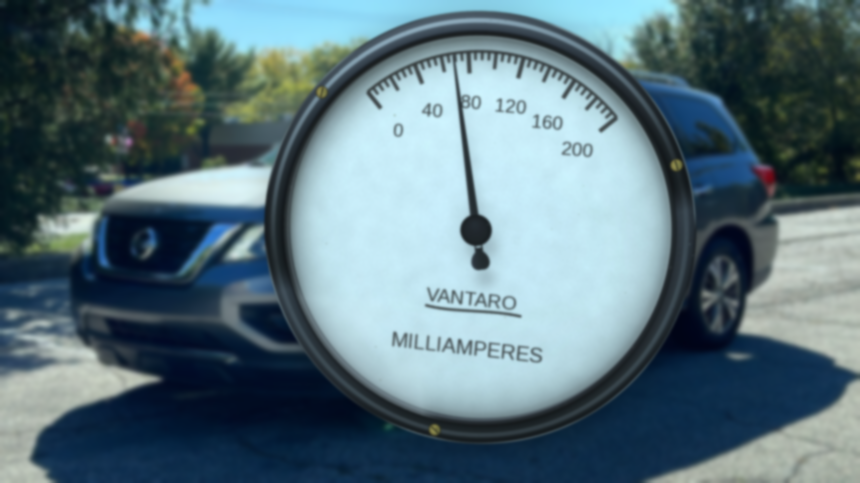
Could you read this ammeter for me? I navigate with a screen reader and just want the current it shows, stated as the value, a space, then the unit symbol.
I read 70 mA
